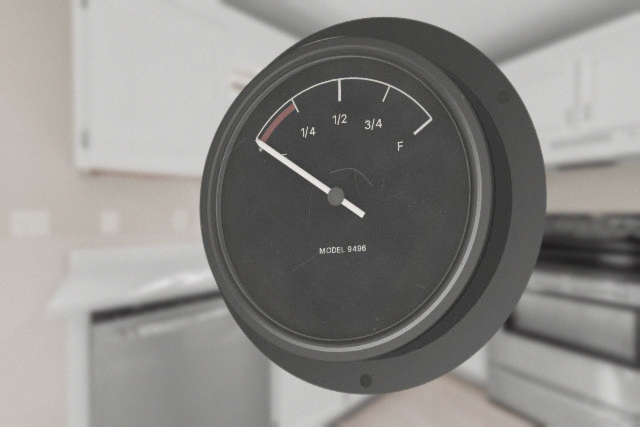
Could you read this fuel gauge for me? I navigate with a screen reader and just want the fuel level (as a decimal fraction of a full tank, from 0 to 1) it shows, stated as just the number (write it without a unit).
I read 0
